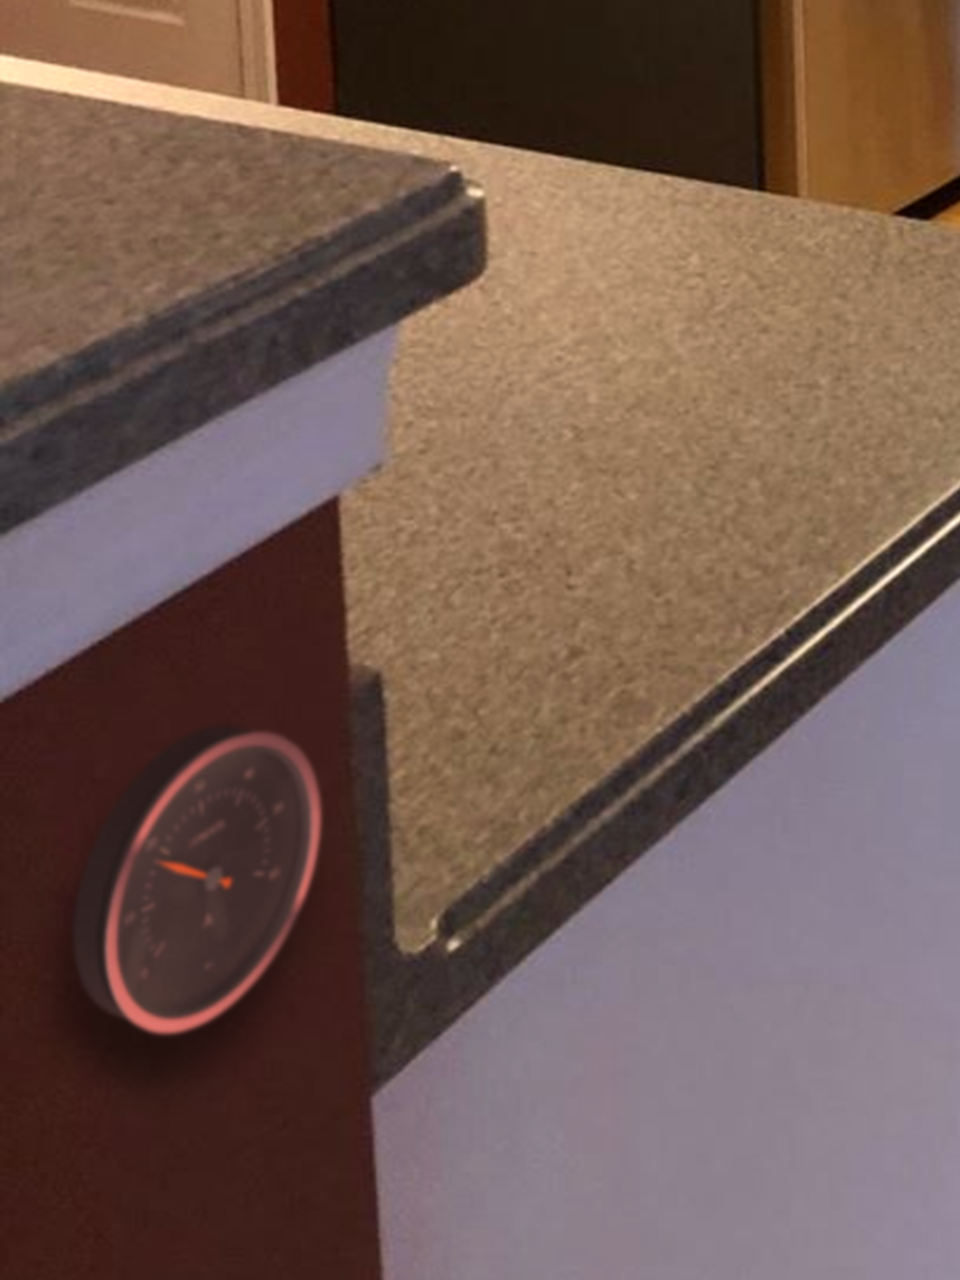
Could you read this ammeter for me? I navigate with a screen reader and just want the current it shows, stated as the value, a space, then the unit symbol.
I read 18 A
